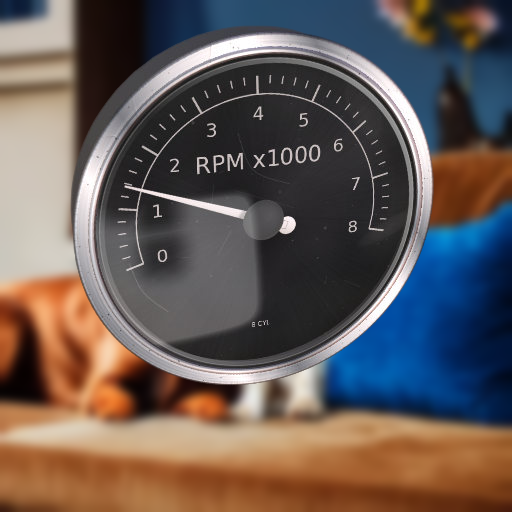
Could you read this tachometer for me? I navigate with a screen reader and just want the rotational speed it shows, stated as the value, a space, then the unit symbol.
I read 1400 rpm
